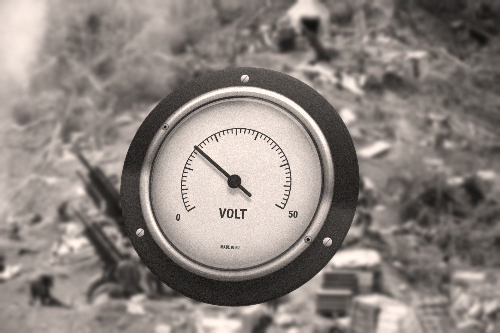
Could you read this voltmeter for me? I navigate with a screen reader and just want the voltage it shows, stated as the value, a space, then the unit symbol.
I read 15 V
